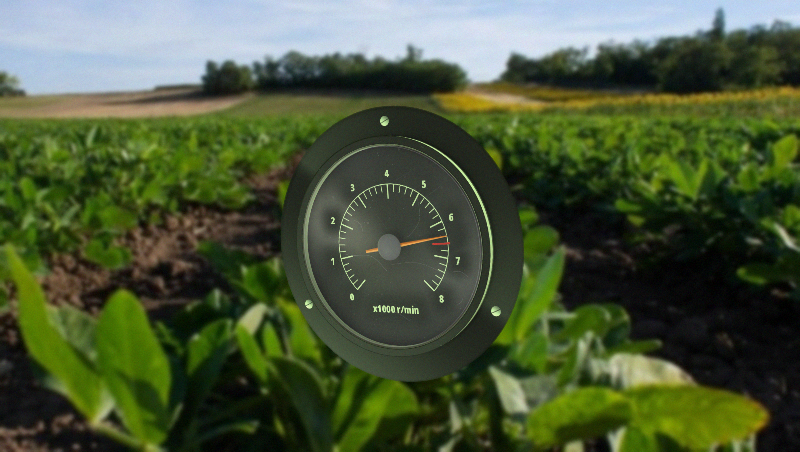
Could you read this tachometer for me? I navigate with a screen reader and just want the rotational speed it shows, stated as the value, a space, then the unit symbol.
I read 6400 rpm
